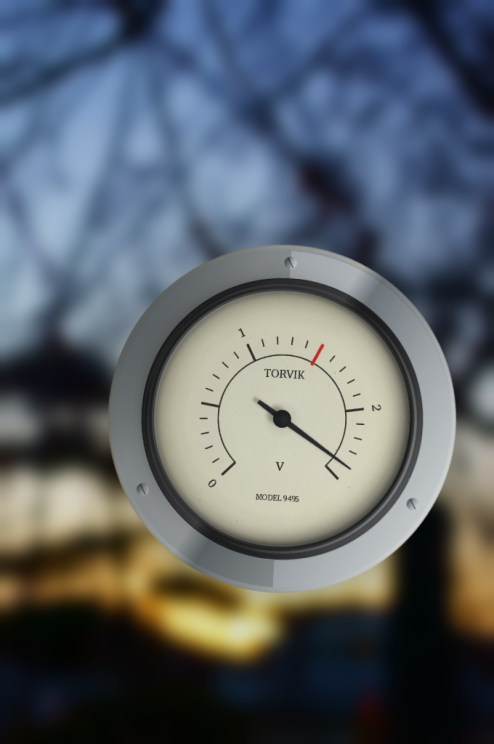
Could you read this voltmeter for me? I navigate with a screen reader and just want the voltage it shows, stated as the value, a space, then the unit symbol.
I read 2.4 V
